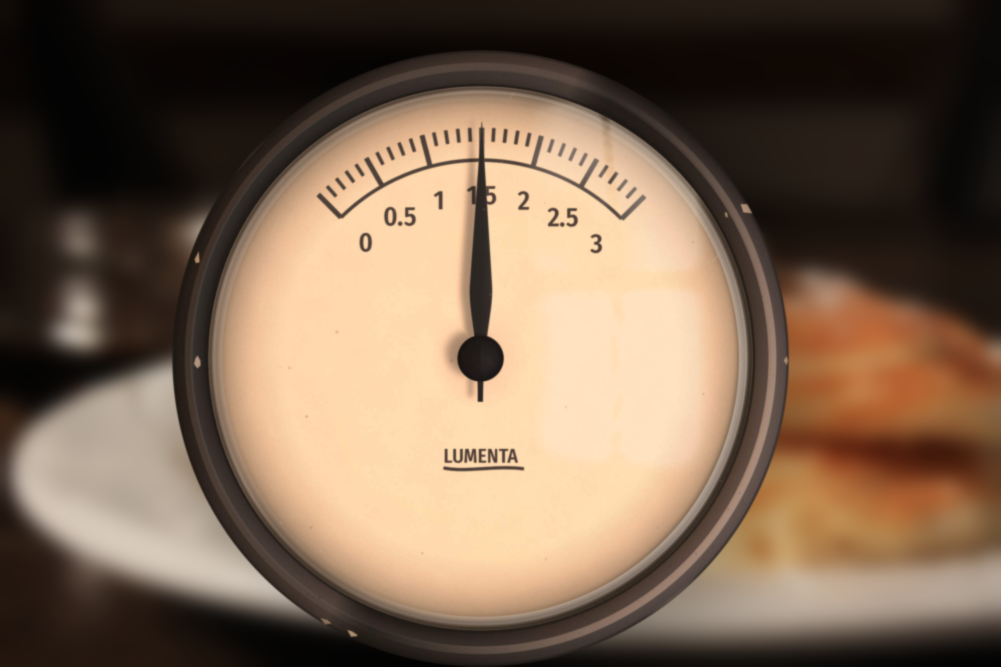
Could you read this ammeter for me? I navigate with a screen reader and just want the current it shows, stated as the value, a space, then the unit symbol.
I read 1.5 A
